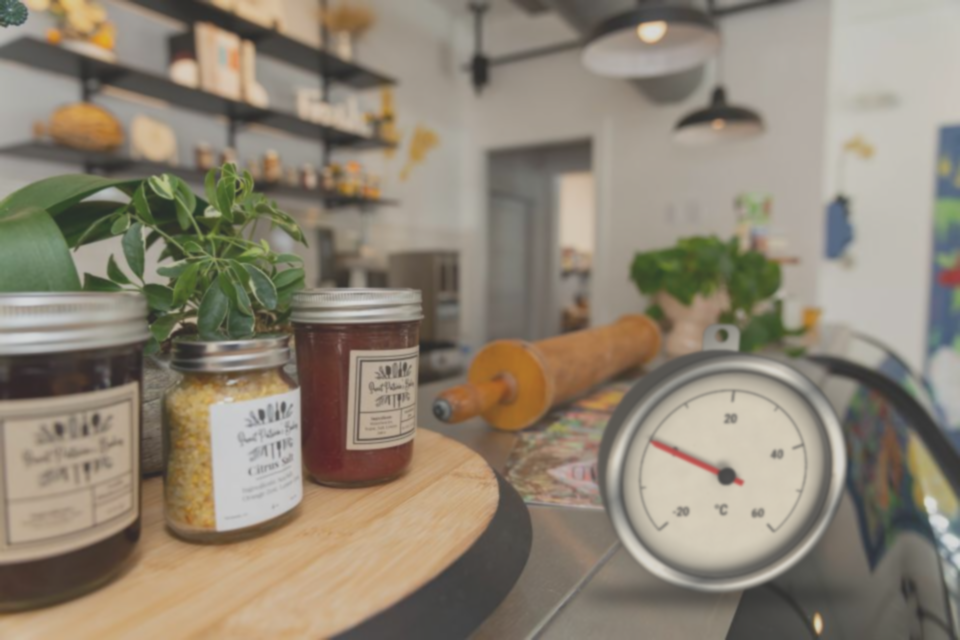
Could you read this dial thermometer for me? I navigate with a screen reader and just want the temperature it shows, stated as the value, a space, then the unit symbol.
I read 0 °C
